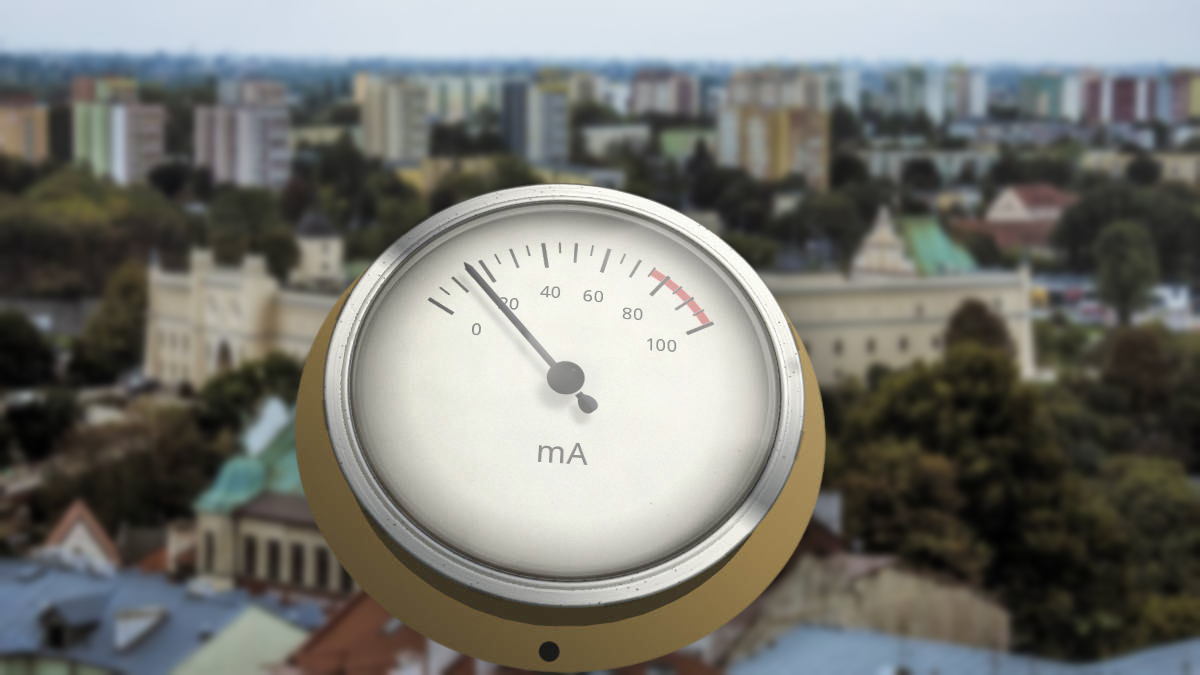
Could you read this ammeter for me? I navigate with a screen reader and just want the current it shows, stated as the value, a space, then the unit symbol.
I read 15 mA
